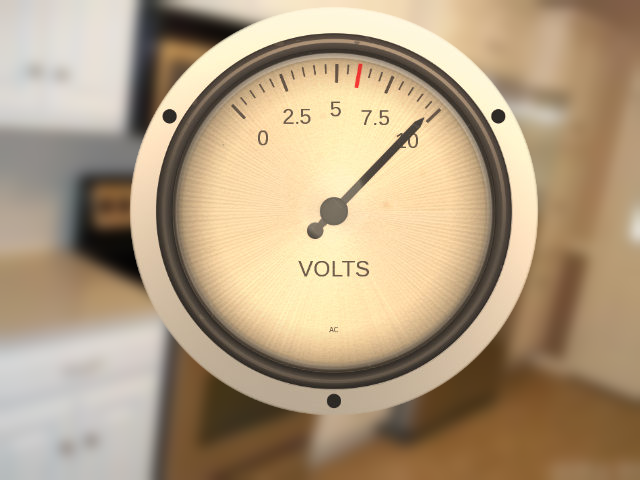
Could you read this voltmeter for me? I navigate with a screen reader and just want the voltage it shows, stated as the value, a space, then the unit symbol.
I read 9.75 V
